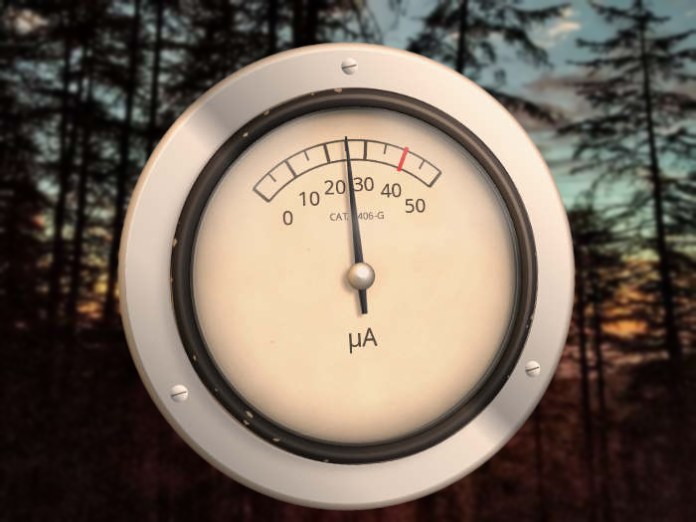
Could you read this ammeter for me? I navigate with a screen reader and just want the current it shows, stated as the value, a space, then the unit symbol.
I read 25 µA
